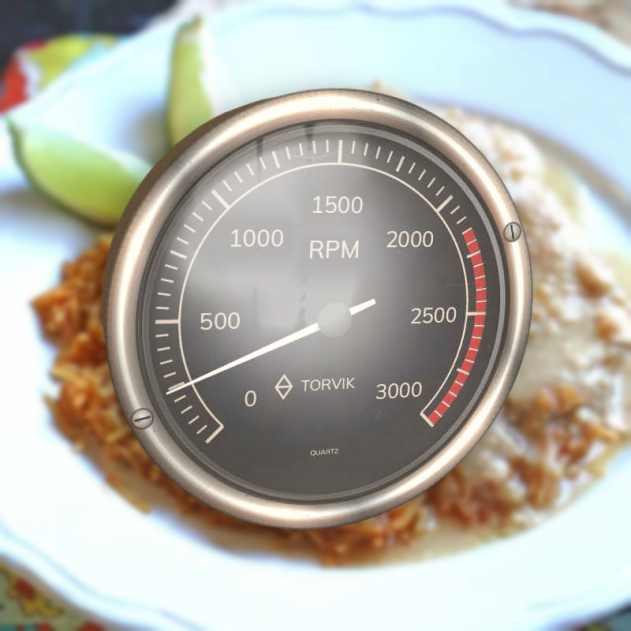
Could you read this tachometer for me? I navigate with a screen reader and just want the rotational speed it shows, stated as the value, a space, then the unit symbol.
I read 250 rpm
